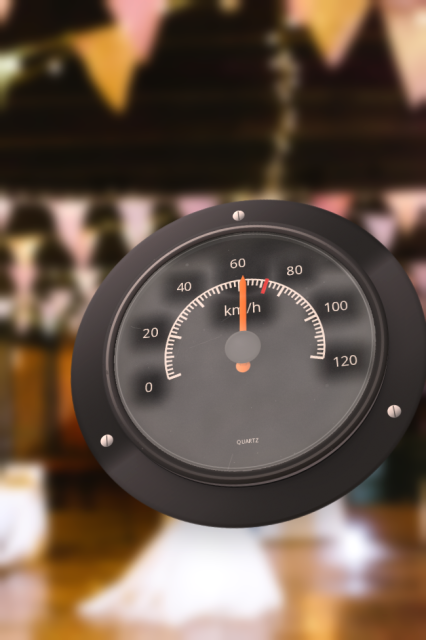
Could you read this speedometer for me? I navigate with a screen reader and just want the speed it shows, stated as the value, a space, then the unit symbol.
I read 62 km/h
